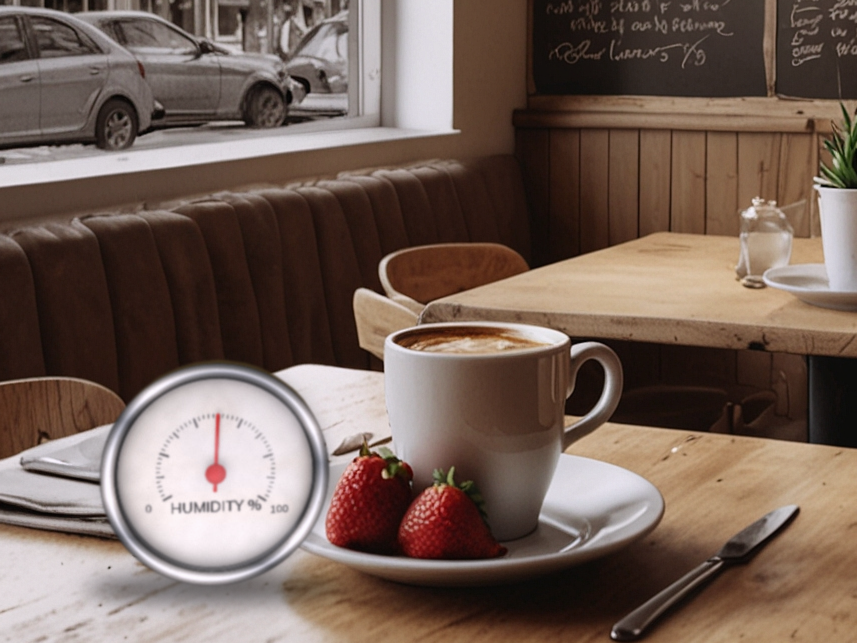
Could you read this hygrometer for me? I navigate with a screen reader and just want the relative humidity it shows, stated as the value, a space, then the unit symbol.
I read 50 %
